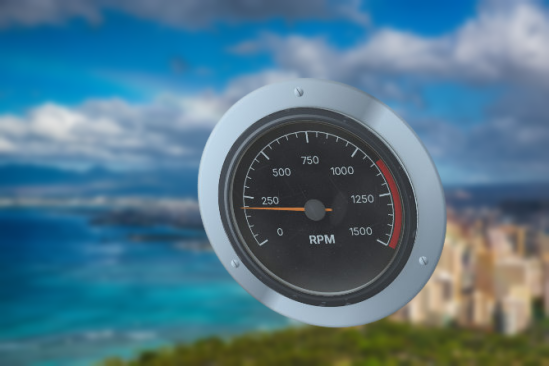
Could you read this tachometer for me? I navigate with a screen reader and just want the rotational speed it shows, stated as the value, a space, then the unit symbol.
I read 200 rpm
